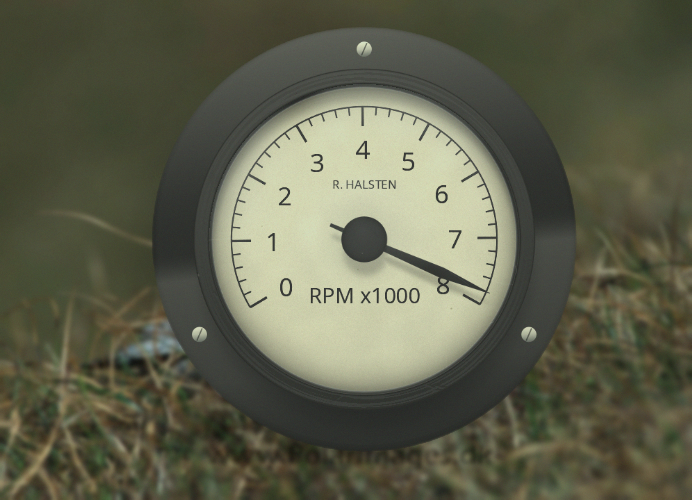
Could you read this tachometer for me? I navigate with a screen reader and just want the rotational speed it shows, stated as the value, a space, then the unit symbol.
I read 7800 rpm
